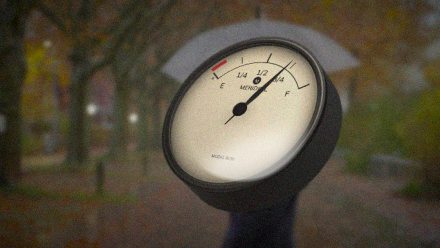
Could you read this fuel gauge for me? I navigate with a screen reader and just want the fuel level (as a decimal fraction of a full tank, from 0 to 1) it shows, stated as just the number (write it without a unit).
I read 0.75
